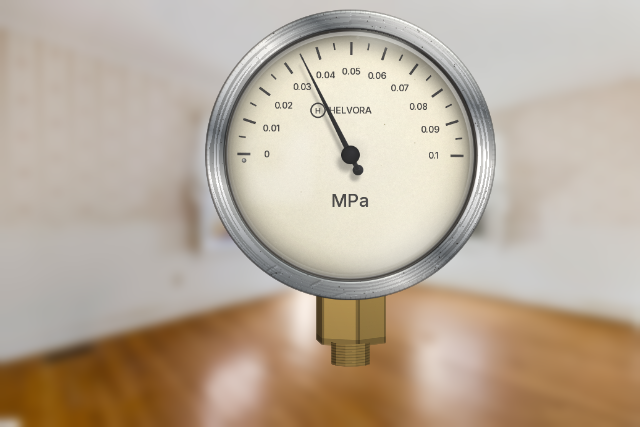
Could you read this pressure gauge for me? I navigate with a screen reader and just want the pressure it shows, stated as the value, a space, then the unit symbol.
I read 0.035 MPa
